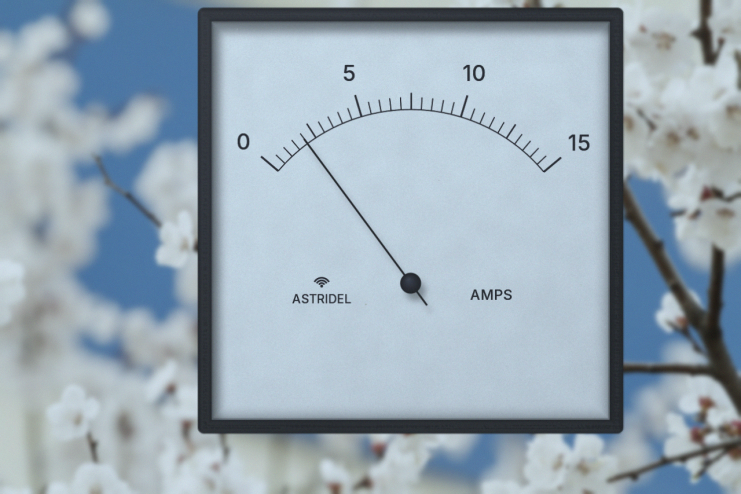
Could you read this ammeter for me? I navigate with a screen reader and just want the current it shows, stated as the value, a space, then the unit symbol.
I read 2 A
